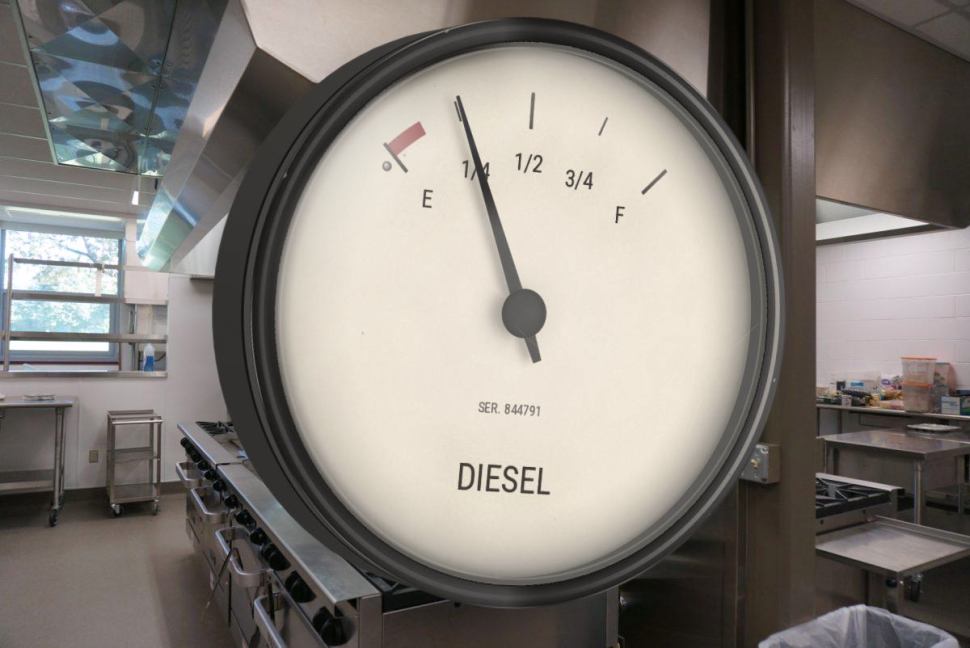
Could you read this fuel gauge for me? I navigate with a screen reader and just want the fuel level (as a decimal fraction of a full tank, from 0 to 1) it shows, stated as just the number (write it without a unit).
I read 0.25
